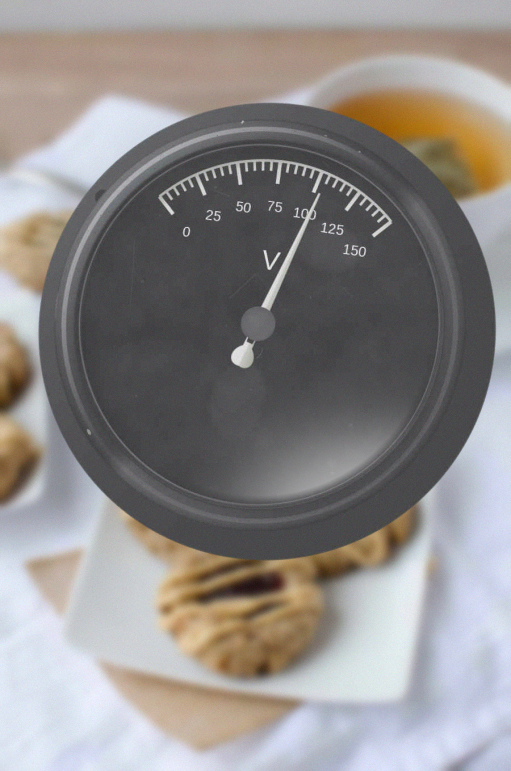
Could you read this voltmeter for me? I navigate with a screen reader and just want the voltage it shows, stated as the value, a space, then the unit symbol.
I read 105 V
